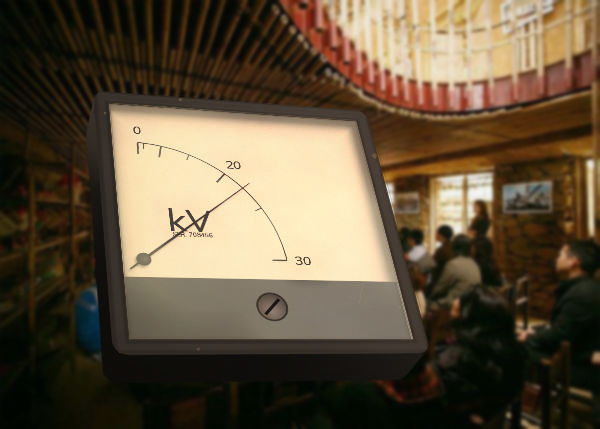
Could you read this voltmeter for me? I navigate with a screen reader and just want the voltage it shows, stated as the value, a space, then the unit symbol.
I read 22.5 kV
